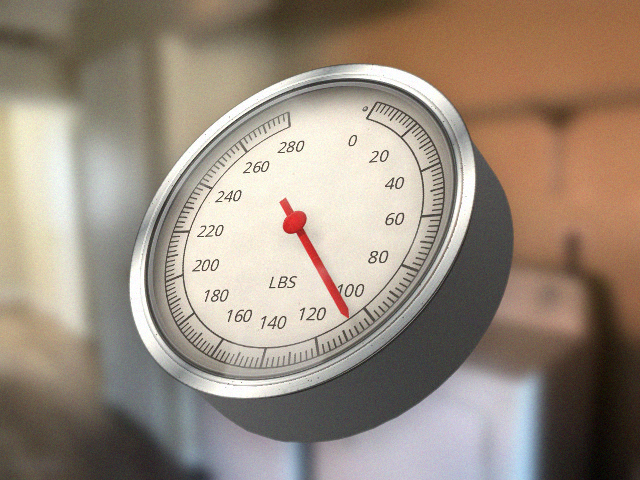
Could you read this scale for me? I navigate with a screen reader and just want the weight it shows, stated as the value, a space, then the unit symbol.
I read 106 lb
